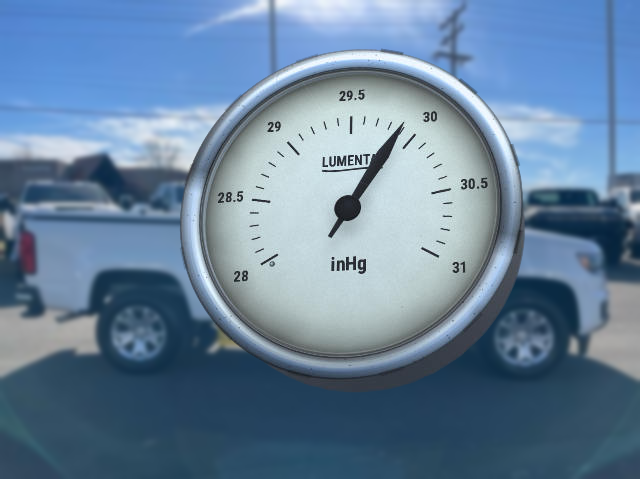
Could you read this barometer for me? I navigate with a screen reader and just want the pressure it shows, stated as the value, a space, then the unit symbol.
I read 29.9 inHg
